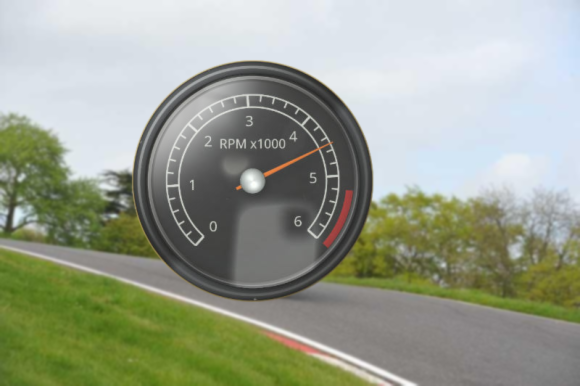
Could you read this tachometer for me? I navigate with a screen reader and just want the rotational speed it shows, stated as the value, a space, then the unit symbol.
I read 4500 rpm
